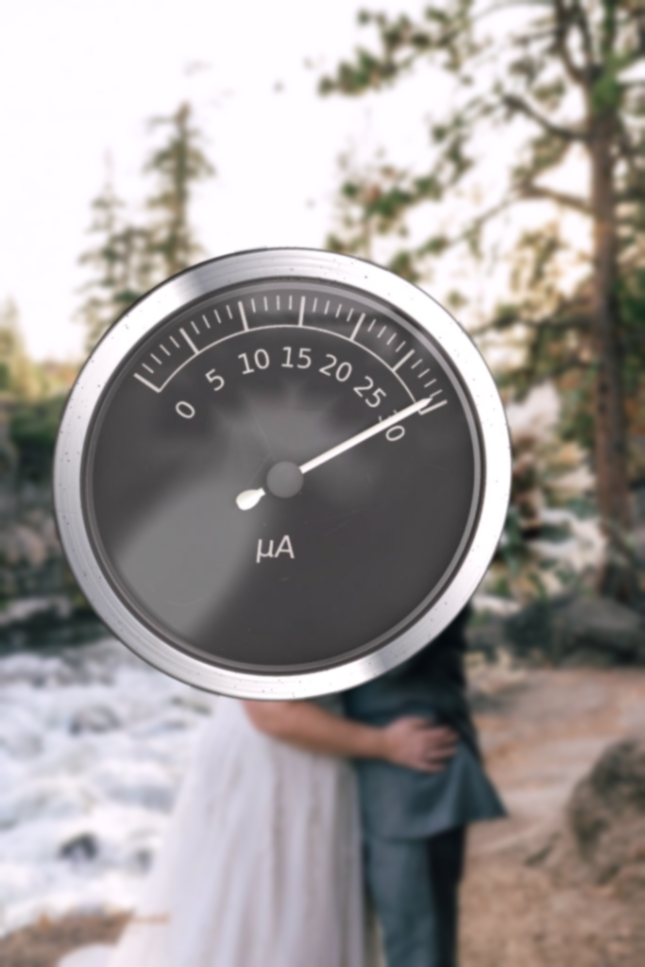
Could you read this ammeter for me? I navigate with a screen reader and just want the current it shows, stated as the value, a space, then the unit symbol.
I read 29 µA
